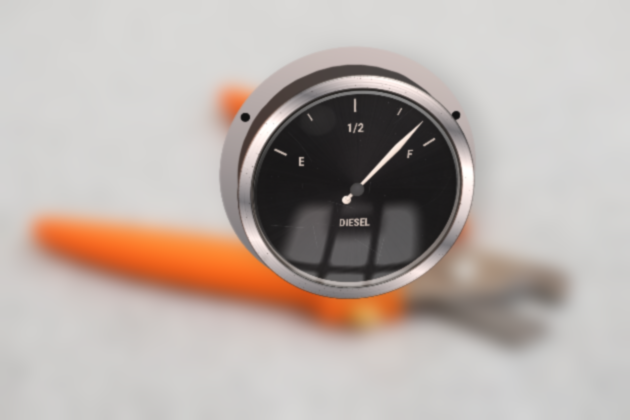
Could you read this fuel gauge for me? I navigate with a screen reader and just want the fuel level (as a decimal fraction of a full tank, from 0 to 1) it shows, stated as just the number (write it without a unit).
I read 0.875
